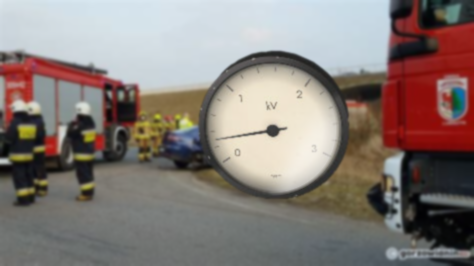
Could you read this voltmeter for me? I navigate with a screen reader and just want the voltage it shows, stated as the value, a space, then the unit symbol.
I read 0.3 kV
